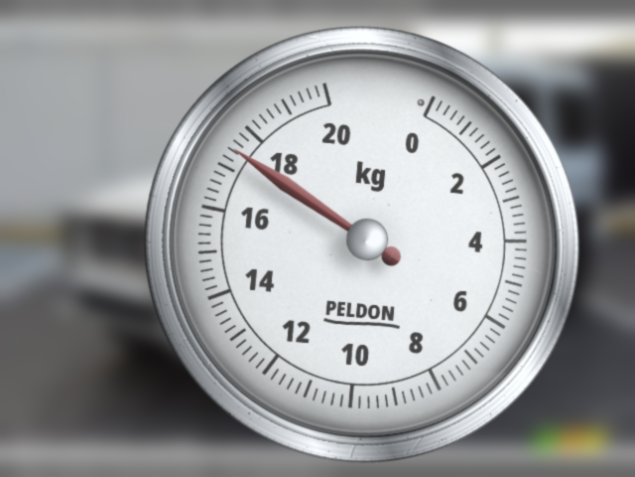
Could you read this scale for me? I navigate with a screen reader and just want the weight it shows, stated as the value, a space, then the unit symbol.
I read 17.4 kg
